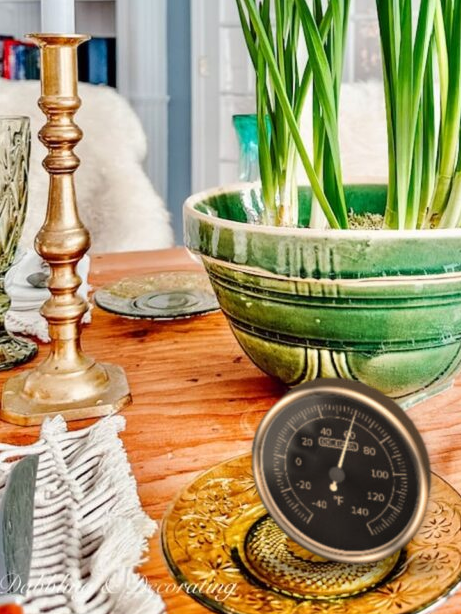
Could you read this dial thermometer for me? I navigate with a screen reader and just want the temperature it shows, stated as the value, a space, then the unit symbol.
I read 60 °F
